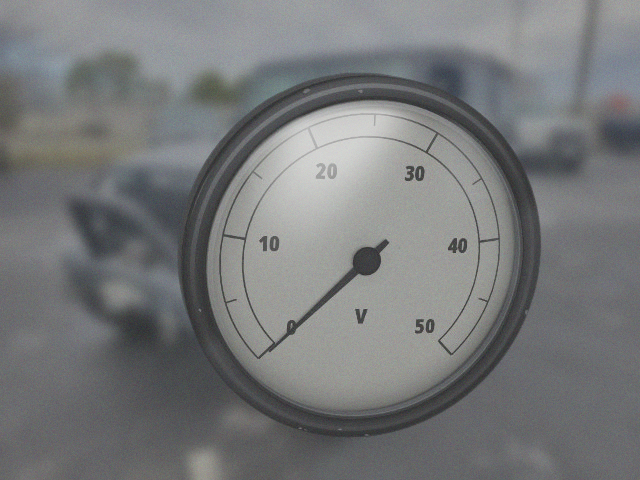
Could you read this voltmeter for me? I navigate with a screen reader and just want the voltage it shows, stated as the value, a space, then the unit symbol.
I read 0 V
